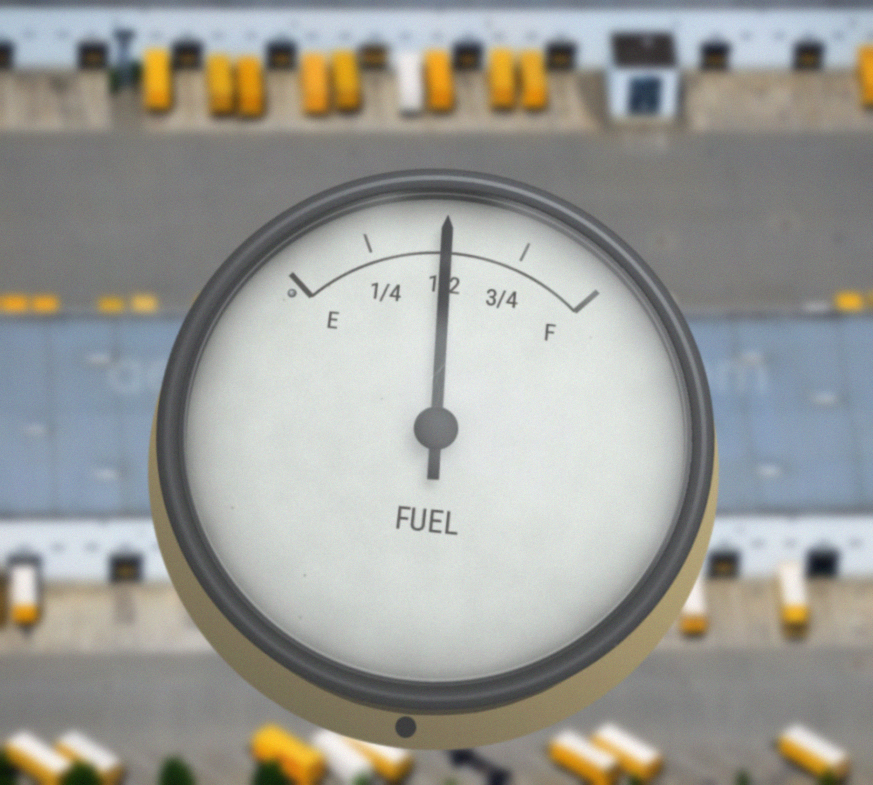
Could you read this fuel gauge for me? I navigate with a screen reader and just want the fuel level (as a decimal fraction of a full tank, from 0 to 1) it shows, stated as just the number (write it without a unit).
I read 0.5
